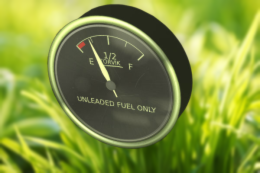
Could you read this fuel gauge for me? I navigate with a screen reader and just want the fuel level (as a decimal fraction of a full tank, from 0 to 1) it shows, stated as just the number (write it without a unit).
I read 0.25
